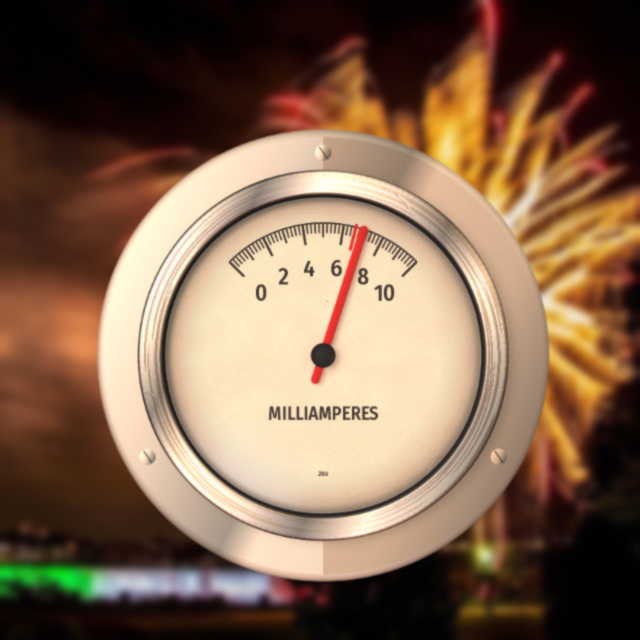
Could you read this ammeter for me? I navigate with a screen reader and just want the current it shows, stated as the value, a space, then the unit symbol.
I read 7 mA
